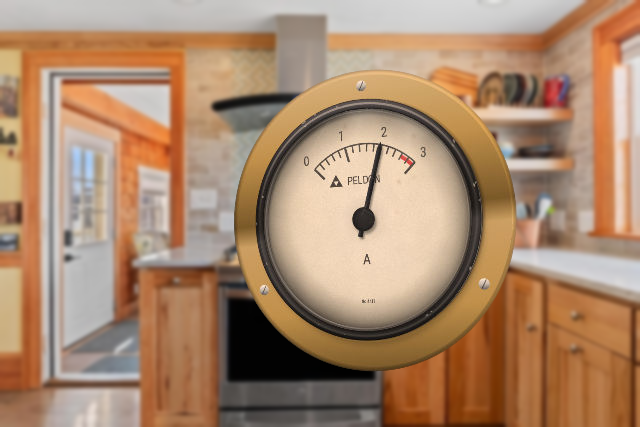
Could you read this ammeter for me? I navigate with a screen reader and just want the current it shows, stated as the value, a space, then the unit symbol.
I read 2 A
